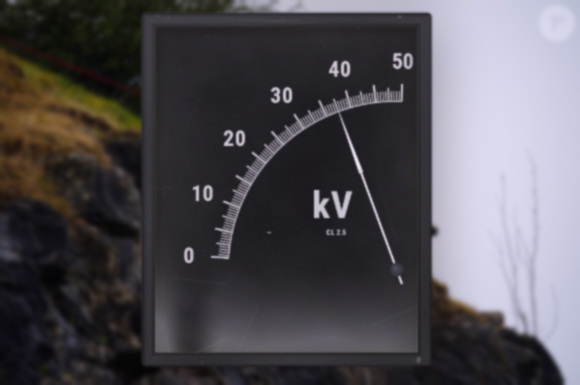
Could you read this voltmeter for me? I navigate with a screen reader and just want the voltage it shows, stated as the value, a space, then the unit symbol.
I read 37.5 kV
